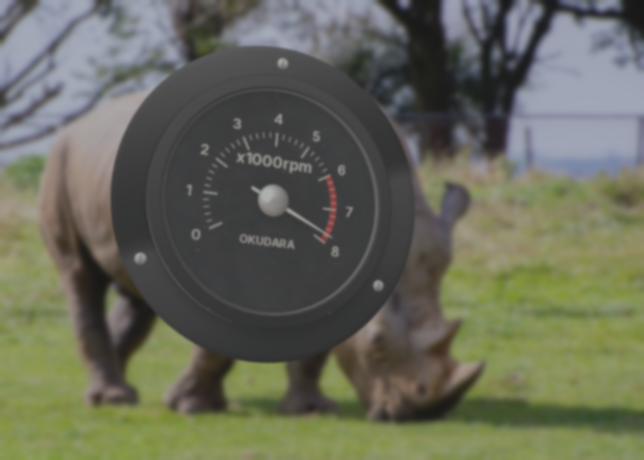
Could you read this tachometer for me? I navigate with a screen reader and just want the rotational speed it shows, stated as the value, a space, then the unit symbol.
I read 7800 rpm
